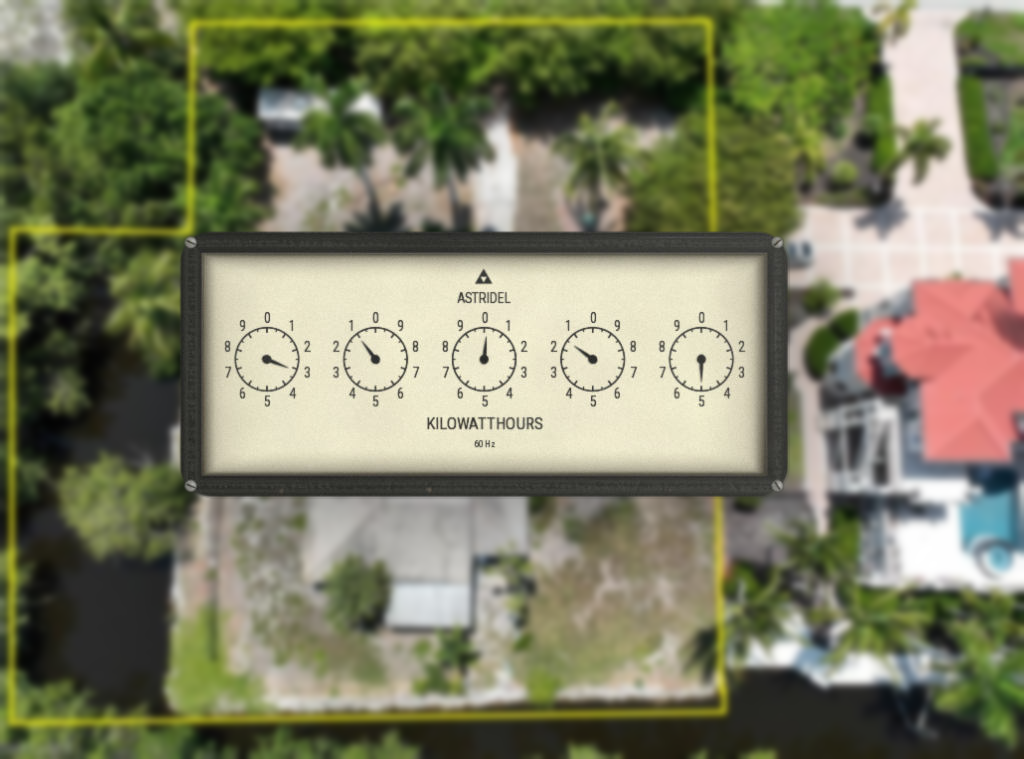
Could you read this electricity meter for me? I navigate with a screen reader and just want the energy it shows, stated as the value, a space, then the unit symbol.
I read 31015 kWh
